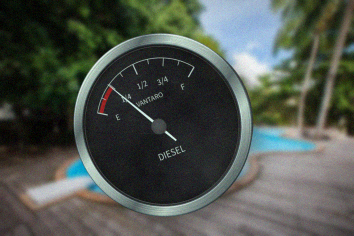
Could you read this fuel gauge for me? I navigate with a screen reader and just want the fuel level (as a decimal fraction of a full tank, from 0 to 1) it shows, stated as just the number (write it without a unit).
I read 0.25
